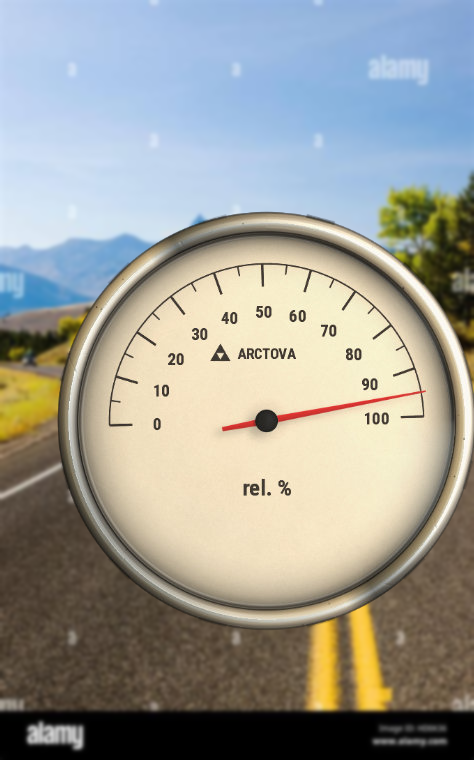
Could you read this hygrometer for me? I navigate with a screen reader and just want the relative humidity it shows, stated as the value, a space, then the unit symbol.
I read 95 %
